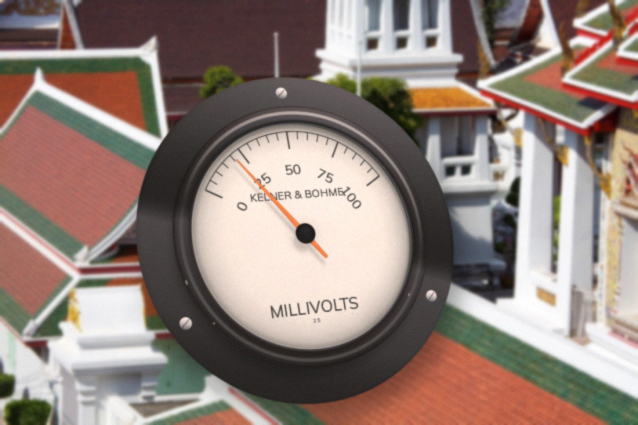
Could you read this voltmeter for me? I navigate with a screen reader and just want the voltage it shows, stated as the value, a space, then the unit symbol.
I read 20 mV
